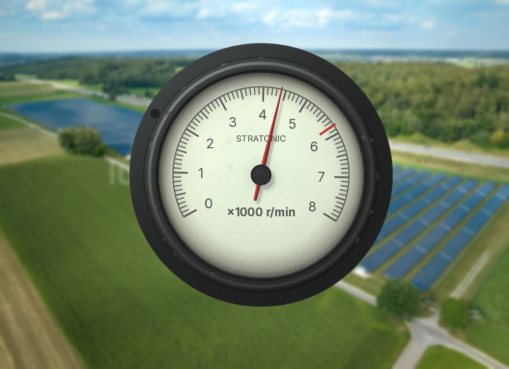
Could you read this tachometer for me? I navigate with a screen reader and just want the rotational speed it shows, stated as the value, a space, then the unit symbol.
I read 4400 rpm
